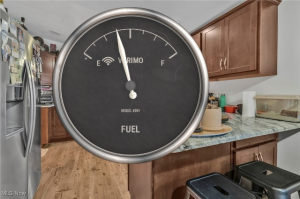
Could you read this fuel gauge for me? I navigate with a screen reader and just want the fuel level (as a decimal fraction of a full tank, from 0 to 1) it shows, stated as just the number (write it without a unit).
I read 0.375
